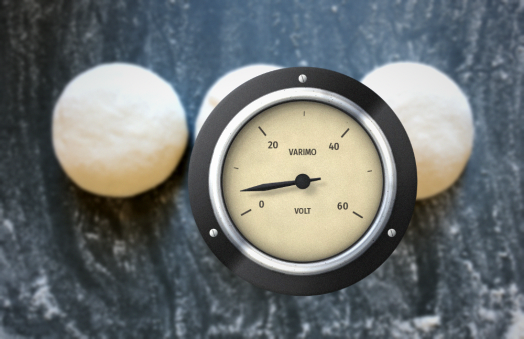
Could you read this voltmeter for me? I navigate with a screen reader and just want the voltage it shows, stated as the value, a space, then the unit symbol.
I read 5 V
